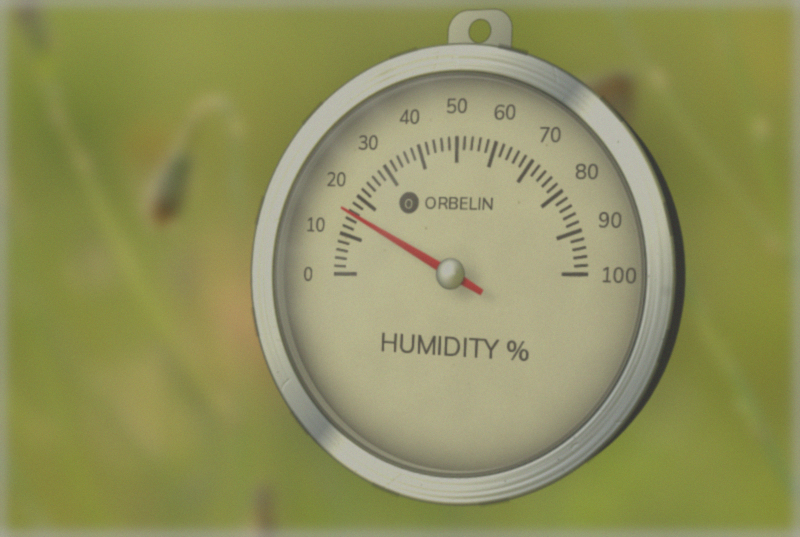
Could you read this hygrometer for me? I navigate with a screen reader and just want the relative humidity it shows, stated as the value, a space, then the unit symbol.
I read 16 %
